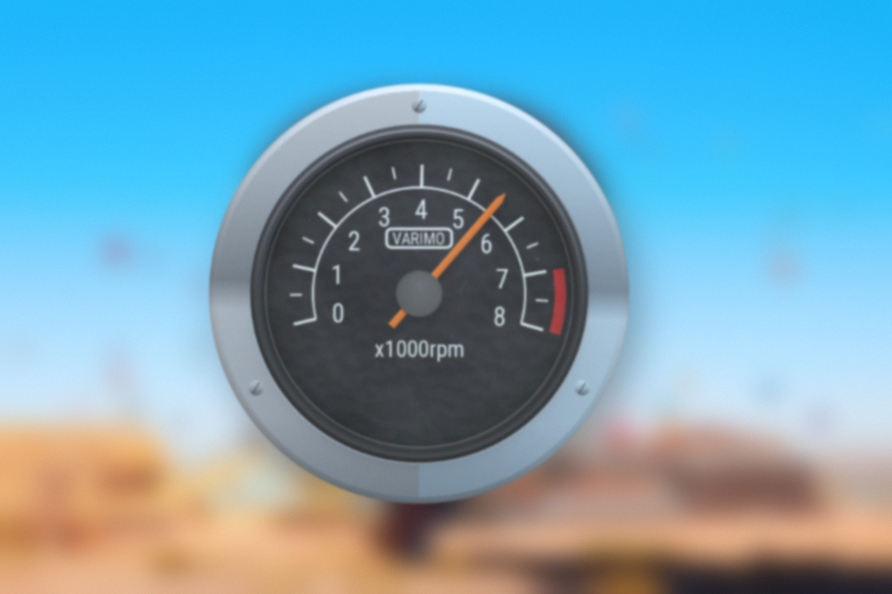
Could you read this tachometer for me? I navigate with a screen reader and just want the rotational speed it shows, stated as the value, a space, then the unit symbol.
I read 5500 rpm
